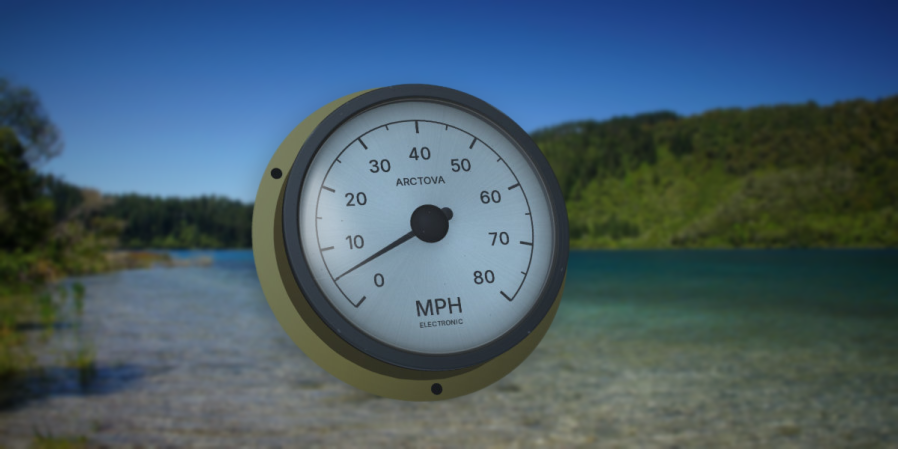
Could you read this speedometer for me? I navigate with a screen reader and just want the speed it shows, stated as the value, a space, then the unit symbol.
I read 5 mph
